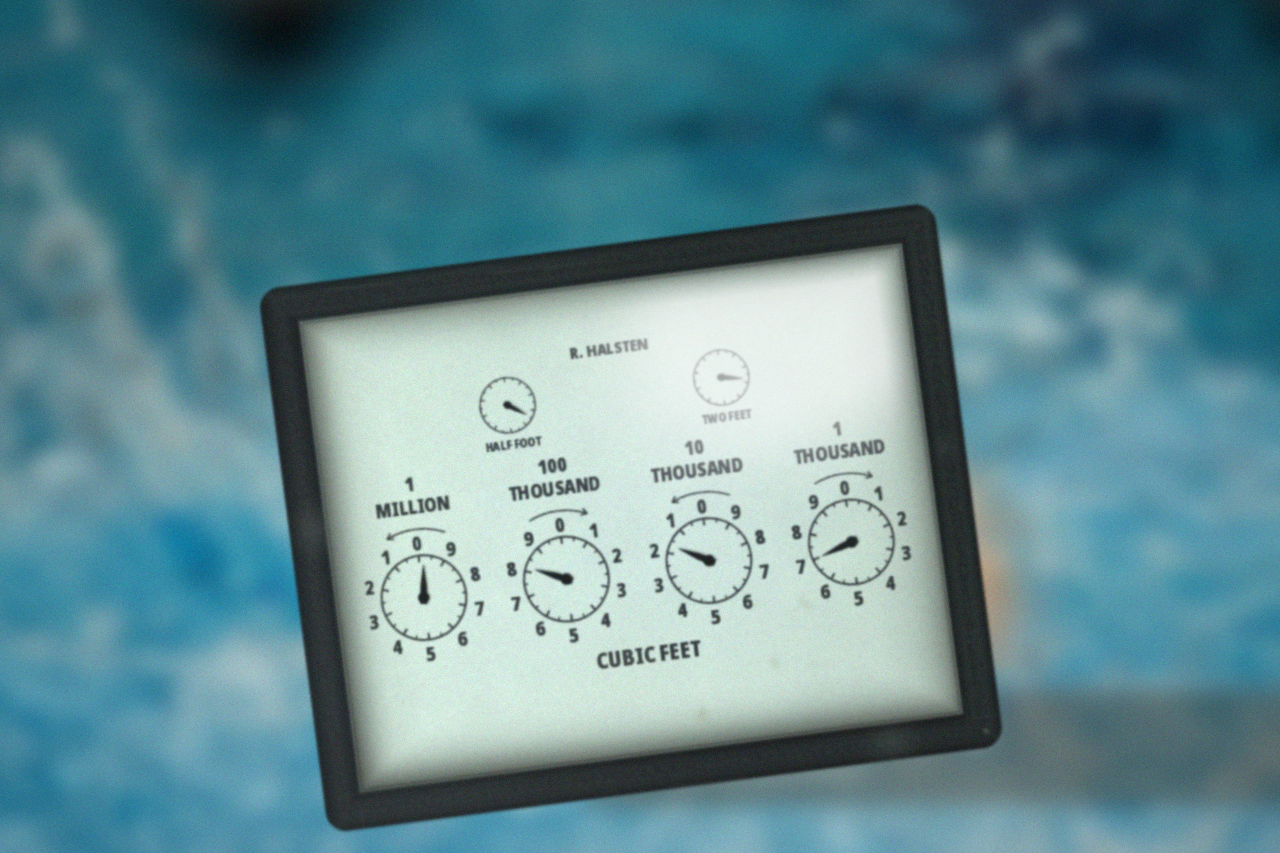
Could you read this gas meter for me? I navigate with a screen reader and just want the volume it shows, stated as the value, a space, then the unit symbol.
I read 981700 ft³
